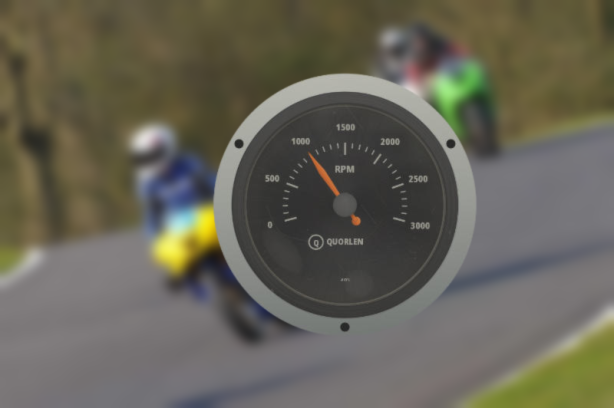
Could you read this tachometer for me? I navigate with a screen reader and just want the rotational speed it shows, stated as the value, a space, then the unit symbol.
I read 1000 rpm
